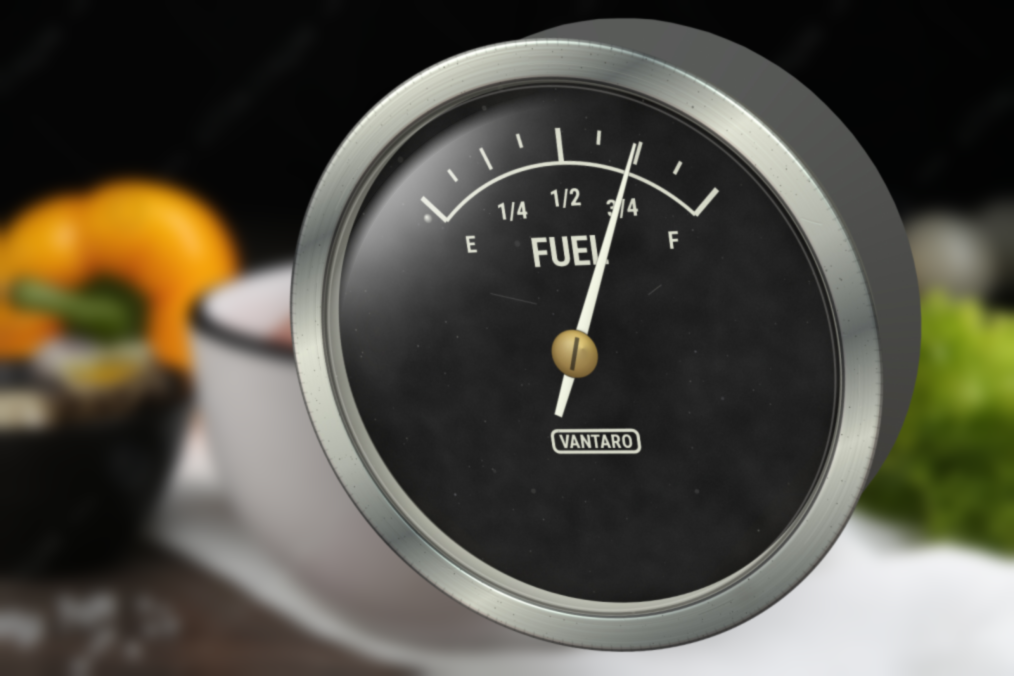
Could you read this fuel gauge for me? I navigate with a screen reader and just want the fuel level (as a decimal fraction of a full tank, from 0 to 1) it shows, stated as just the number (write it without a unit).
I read 0.75
